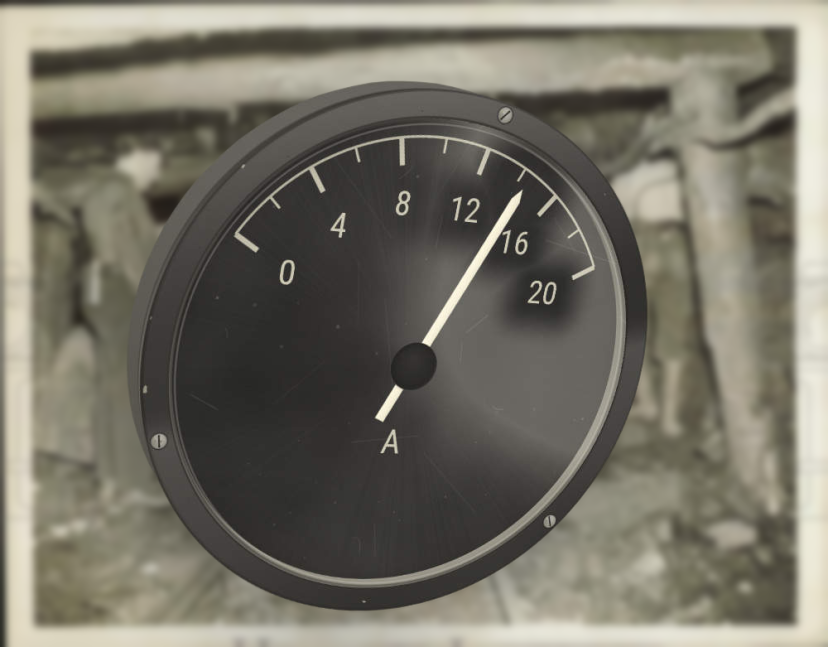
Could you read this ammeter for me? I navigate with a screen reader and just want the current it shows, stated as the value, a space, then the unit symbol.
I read 14 A
